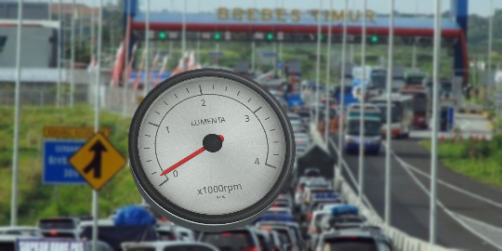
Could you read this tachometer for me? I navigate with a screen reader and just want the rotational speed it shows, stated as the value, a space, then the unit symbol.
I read 100 rpm
